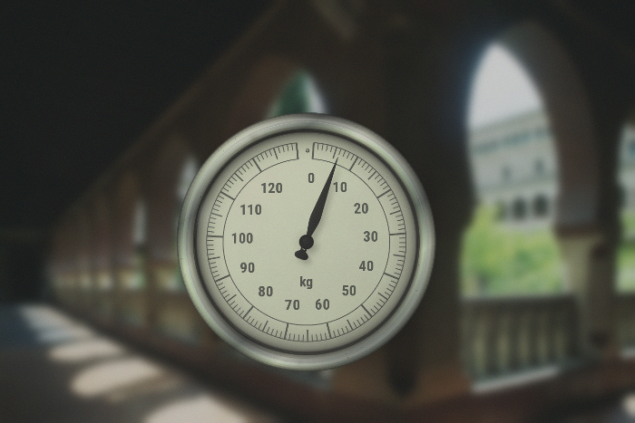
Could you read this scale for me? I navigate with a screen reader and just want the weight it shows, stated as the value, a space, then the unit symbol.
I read 6 kg
